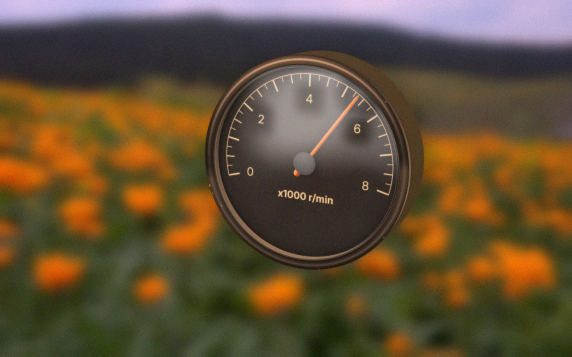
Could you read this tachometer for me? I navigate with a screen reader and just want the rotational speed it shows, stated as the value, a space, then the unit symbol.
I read 5375 rpm
